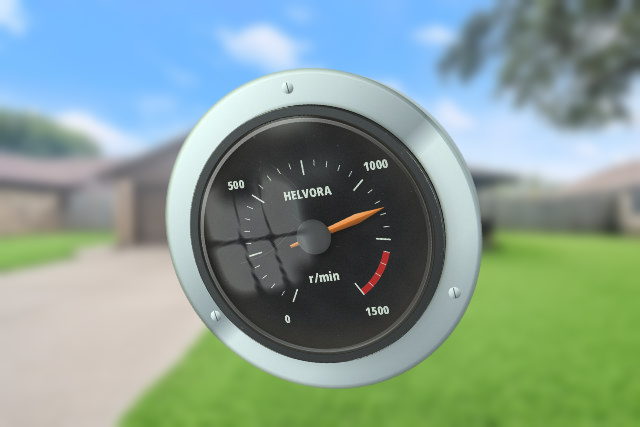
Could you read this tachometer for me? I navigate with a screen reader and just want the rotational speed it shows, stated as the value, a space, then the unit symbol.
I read 1125 rpm
